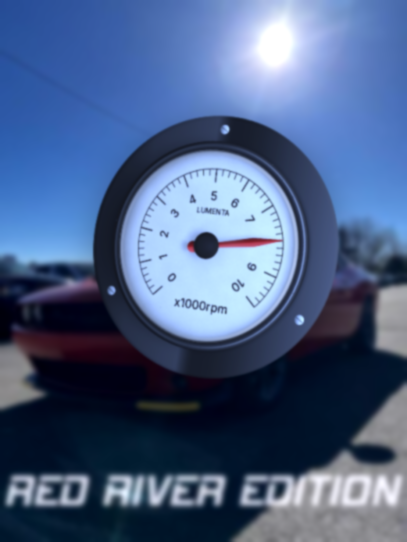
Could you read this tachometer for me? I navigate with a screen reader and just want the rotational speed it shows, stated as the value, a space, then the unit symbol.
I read 8000 rpm
